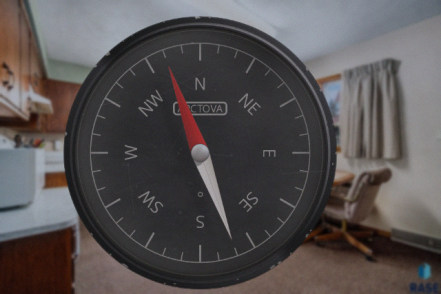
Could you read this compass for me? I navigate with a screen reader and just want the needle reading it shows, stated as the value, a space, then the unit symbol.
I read 340 °
